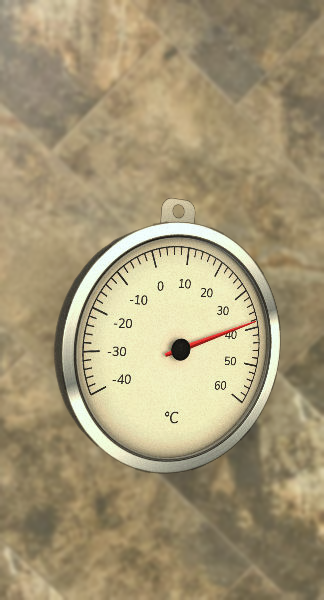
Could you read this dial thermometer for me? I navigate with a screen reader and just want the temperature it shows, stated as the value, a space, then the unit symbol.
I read 38 °C
